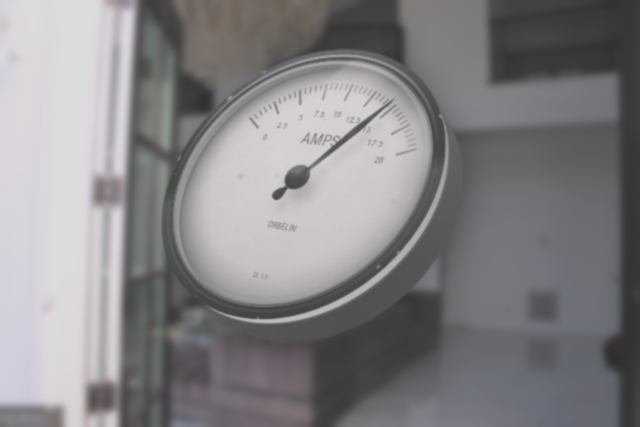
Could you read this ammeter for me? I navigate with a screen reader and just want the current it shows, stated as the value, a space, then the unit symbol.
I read 15 A
